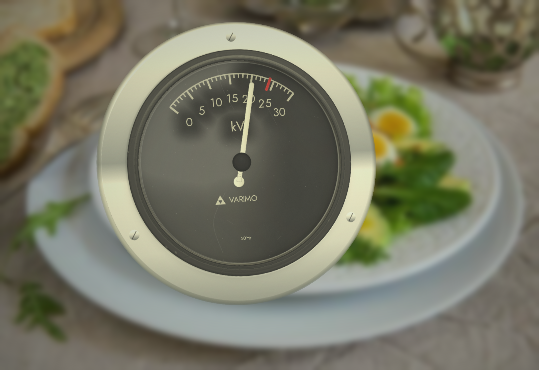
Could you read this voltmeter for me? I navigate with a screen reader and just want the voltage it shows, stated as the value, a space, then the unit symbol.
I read 20 kV
